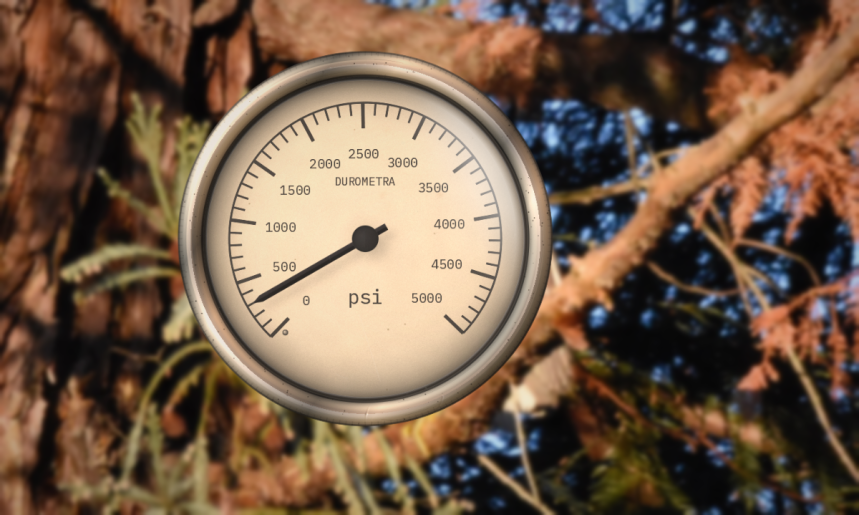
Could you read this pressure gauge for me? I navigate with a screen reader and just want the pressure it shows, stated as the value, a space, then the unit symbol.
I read 300 psi
